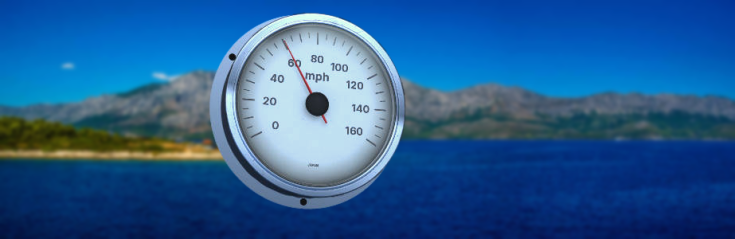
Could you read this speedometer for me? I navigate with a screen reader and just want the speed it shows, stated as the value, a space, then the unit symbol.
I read 60 mph
